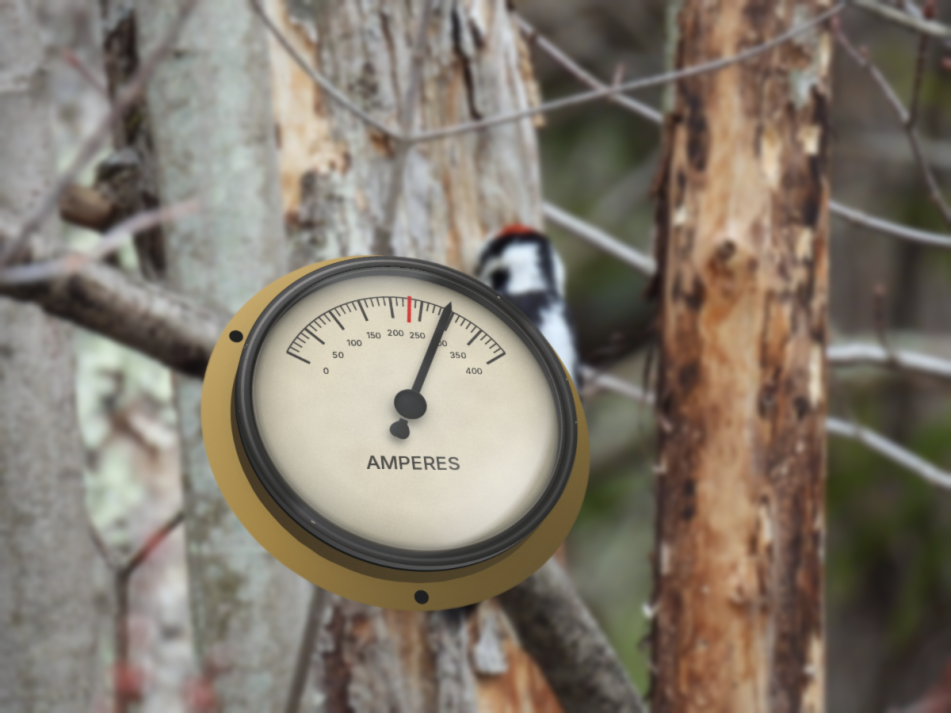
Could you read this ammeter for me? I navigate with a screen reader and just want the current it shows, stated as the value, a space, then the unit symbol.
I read 290 A
